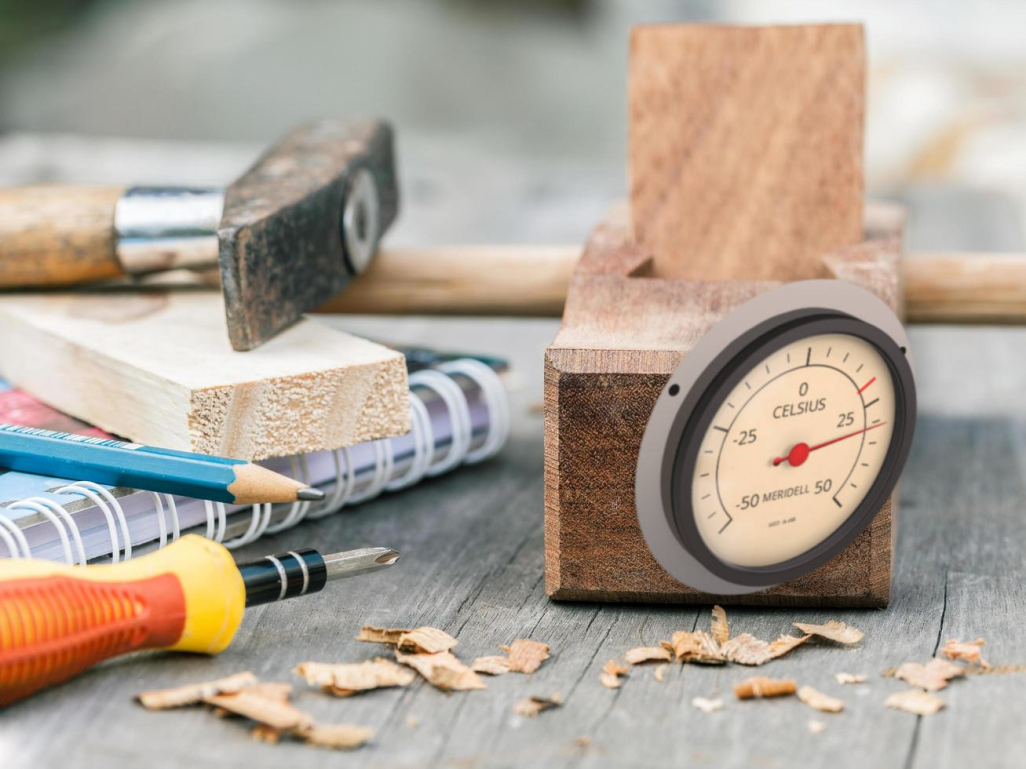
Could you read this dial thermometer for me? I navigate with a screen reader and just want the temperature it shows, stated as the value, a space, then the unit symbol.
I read 30 °C
